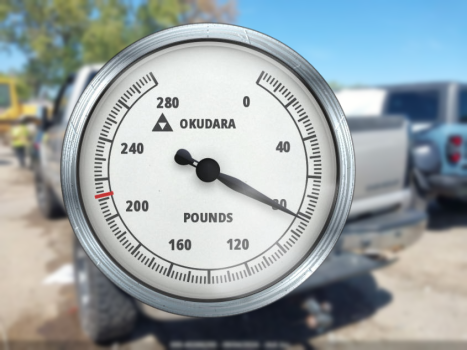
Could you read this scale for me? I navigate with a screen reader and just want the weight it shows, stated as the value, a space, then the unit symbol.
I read 82 lb
